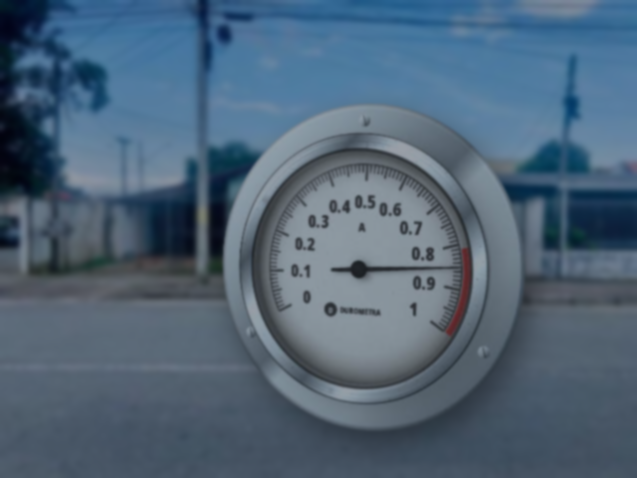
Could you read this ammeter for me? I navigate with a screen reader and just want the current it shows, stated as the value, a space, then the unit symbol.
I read 0.85 A
